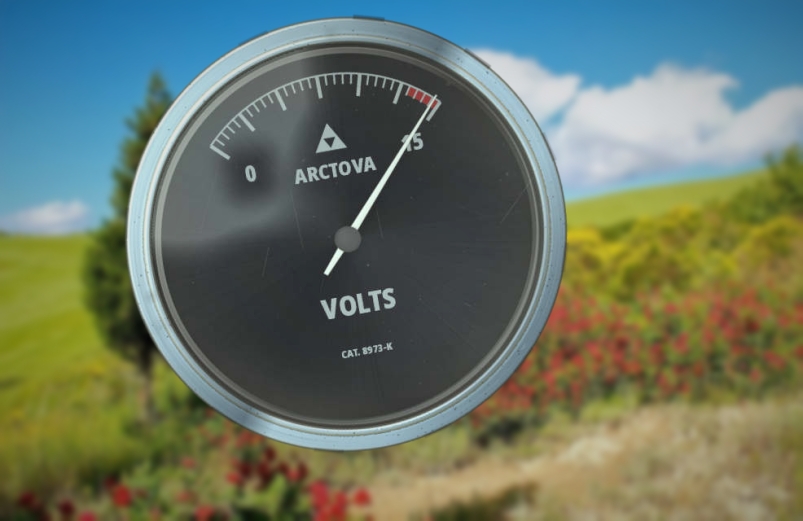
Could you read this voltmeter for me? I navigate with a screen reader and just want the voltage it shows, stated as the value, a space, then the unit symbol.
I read 14.5 V
